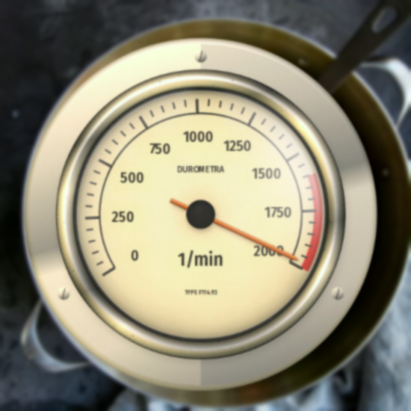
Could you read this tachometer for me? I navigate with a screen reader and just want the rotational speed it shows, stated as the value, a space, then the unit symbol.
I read 1975 rpm
